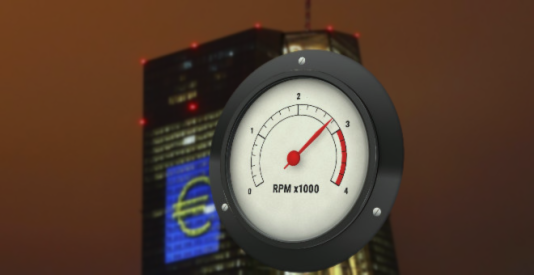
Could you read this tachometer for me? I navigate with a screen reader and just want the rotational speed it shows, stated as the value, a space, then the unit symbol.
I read 2800 rpm
